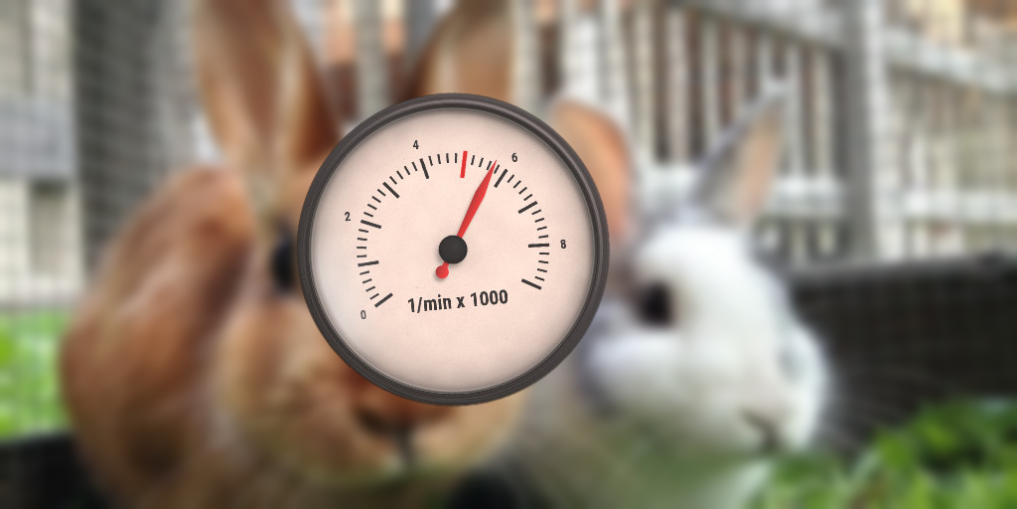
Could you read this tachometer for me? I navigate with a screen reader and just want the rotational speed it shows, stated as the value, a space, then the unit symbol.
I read 5700 rpm
